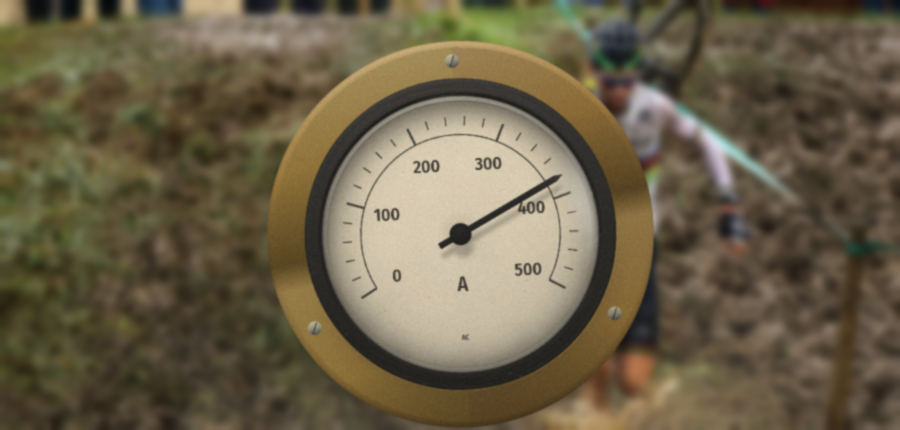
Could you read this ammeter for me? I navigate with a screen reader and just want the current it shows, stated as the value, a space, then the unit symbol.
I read 380 A
